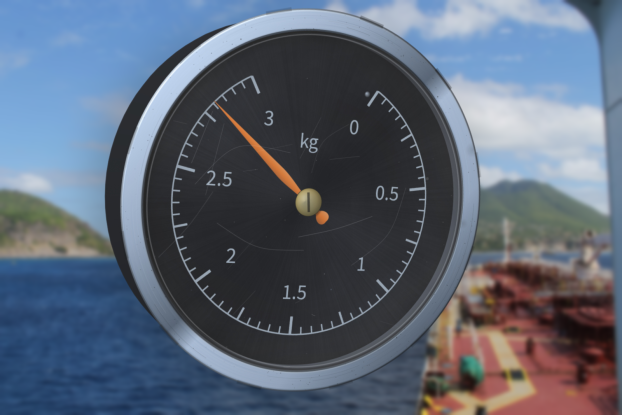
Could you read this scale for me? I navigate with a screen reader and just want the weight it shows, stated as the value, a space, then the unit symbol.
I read 2.8 kg
